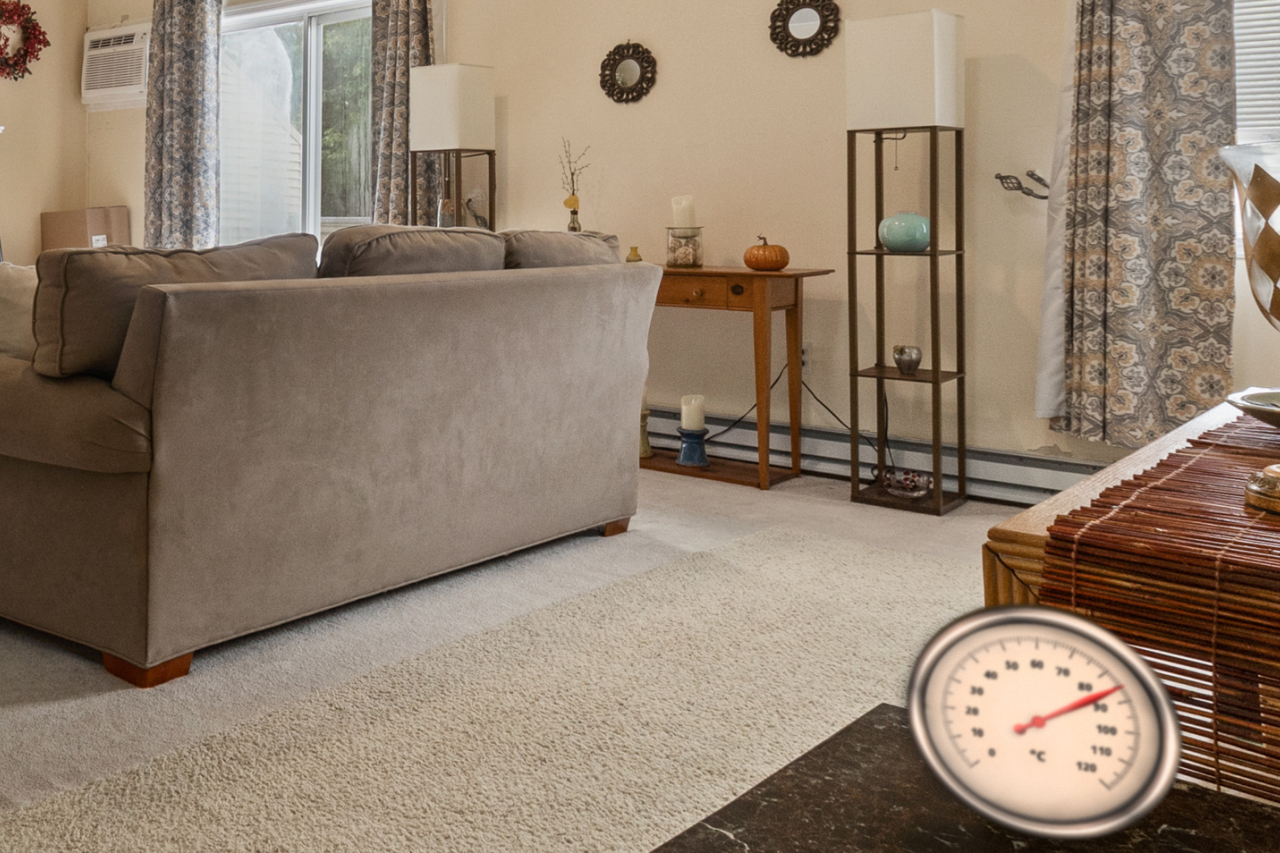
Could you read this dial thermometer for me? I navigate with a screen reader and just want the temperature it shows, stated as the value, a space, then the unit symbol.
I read 85 °C
